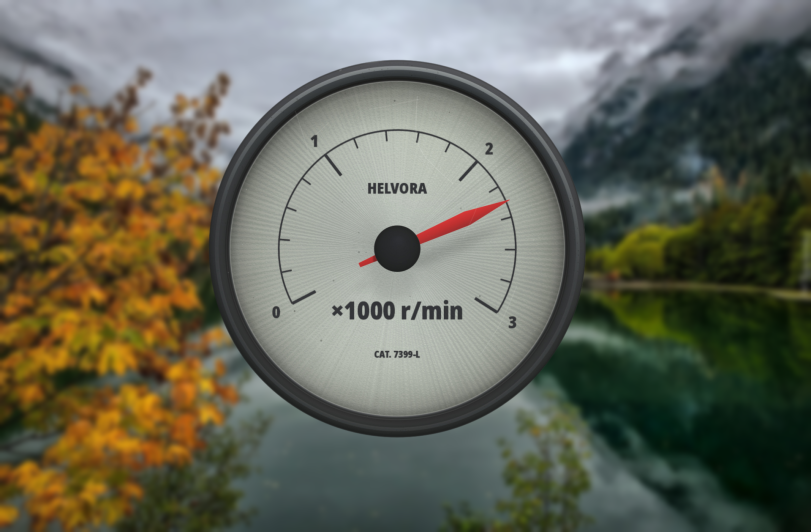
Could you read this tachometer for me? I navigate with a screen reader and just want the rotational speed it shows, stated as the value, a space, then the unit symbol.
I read 2300 rpm
